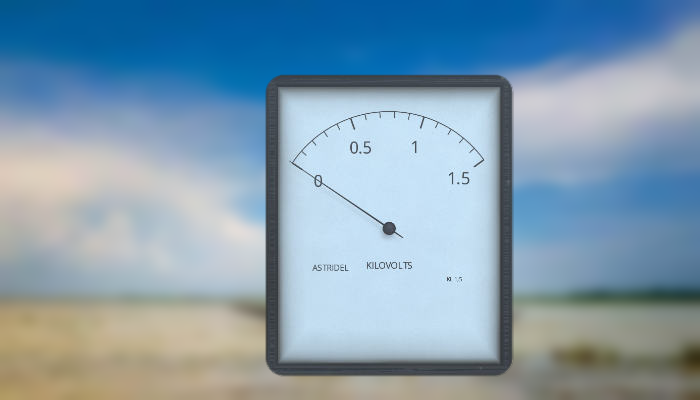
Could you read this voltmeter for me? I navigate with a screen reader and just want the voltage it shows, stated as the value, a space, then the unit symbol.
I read 0 kV
